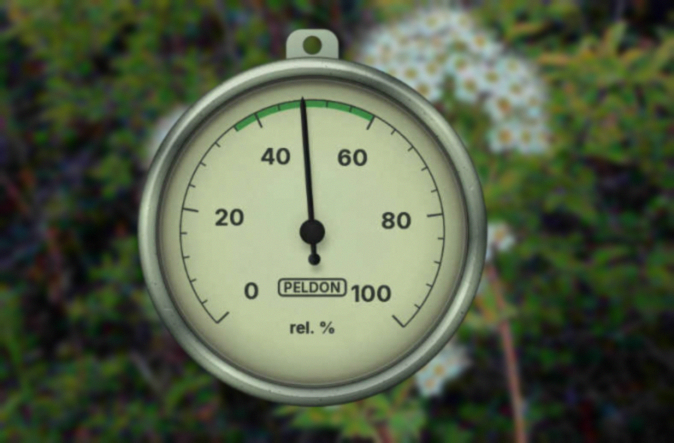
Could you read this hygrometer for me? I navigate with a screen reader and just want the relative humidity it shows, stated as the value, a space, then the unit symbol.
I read 48 %
